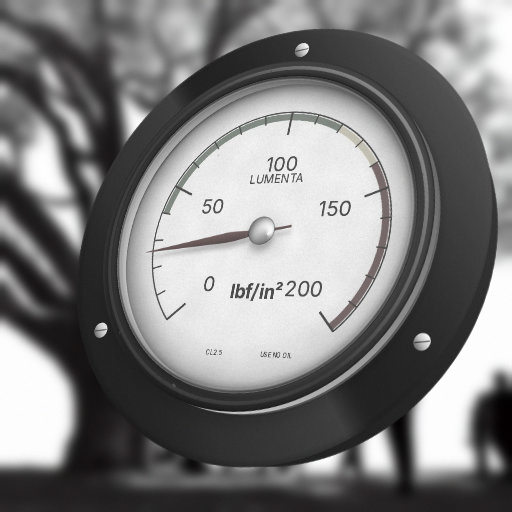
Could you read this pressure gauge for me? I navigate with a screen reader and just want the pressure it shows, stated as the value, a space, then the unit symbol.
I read 25 psi
